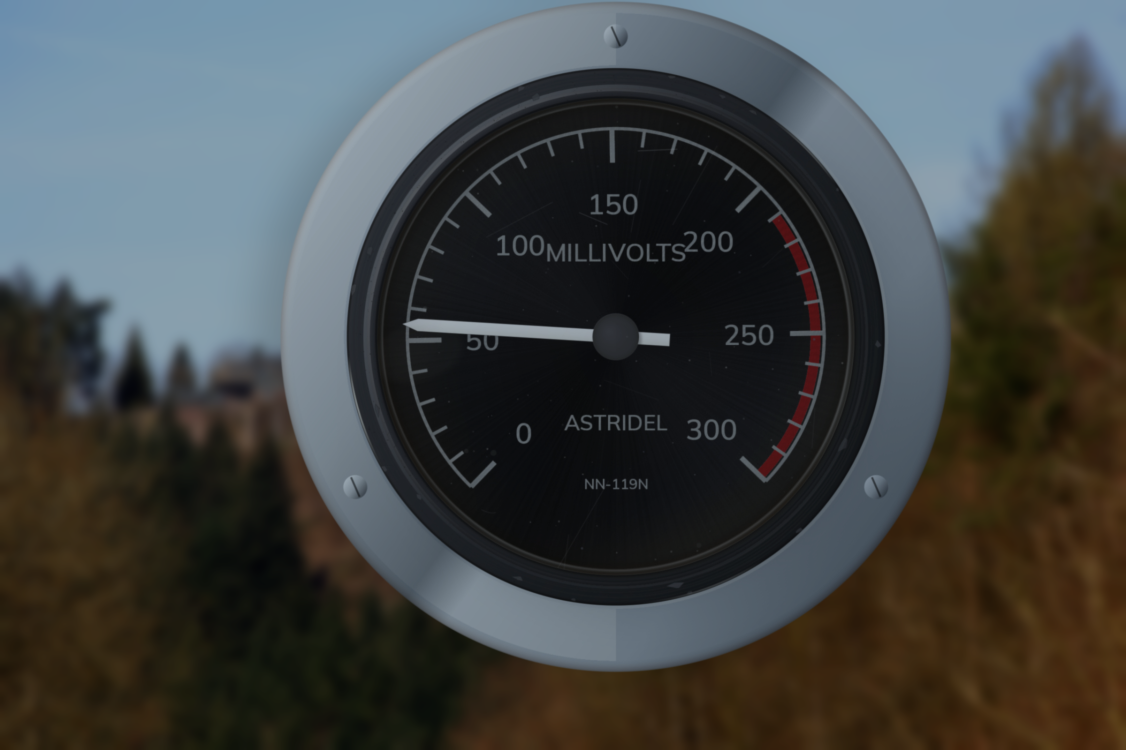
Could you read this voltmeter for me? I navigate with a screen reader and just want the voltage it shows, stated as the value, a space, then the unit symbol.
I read 55 mV
